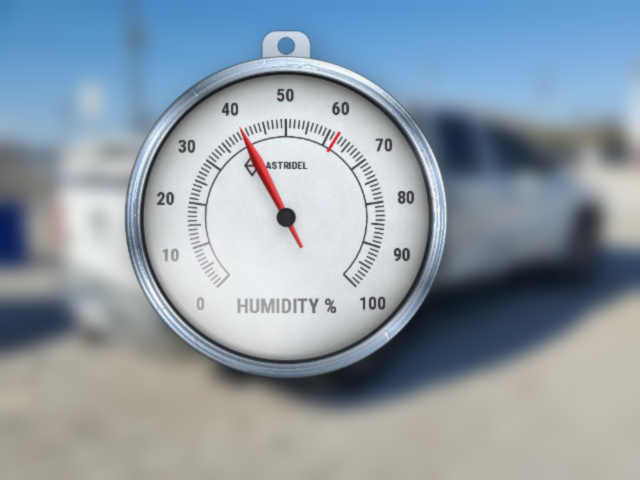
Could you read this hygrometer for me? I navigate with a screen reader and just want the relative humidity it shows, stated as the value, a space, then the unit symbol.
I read 40 %
